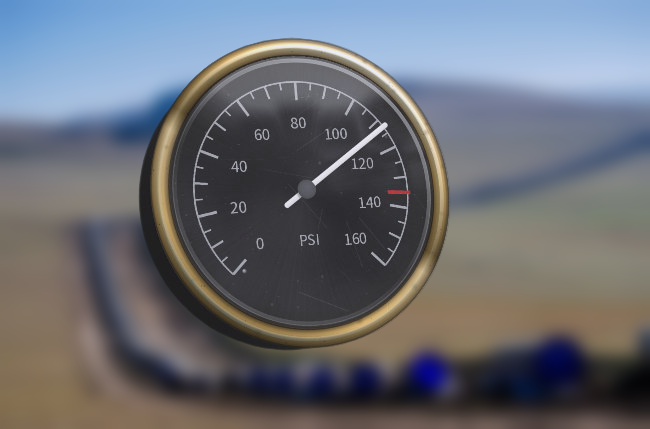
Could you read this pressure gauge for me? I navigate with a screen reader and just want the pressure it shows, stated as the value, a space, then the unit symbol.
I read 112.5 psi
